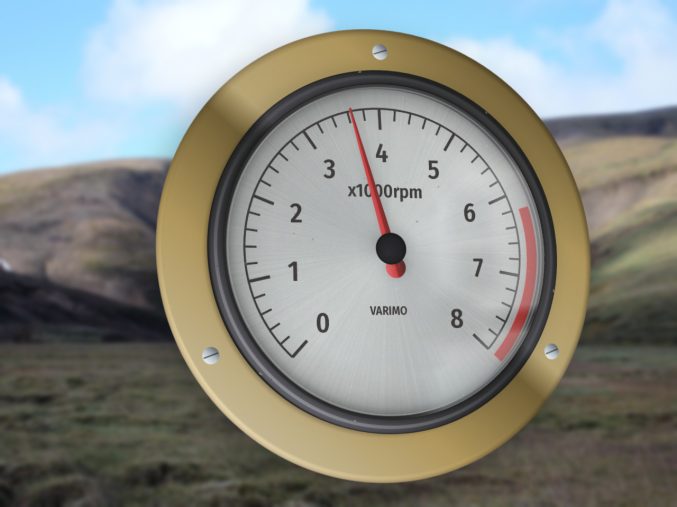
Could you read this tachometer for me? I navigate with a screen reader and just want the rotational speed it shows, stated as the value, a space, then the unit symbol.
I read 3600 rpm
